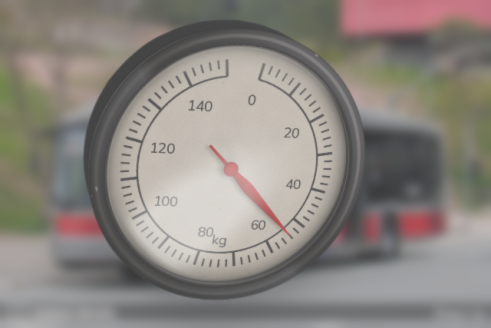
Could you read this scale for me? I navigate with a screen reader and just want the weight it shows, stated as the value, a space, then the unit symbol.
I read 54 kg
